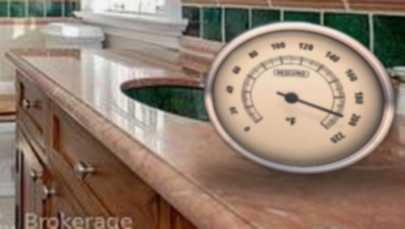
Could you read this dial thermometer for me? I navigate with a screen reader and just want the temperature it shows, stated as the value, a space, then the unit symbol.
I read 200 °F
